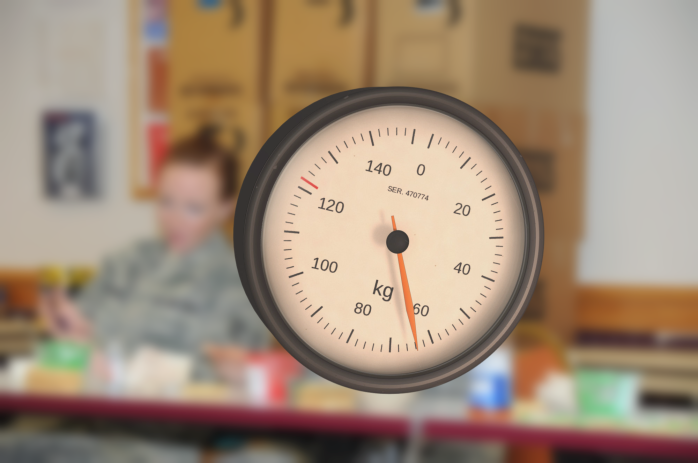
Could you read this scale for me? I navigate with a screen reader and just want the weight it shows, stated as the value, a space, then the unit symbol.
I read 64 kg
